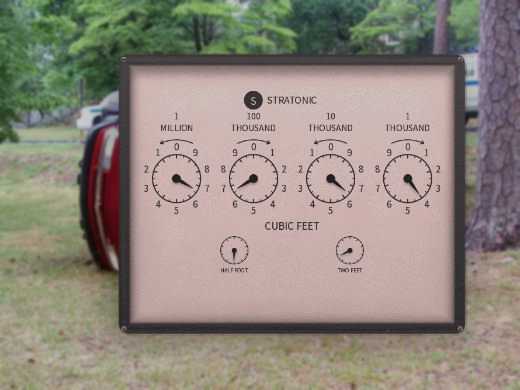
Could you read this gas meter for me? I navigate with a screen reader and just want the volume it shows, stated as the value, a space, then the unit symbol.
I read 666400 ft³
